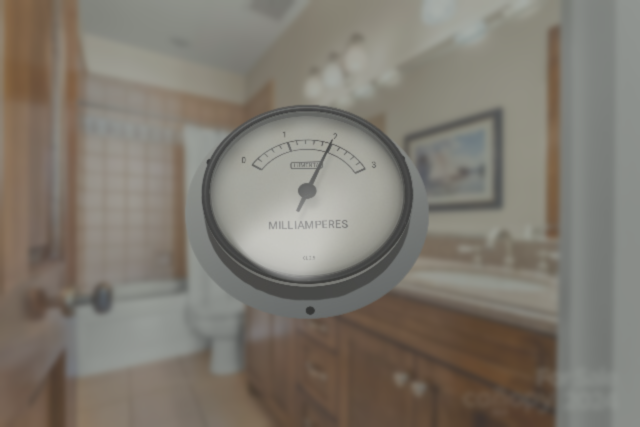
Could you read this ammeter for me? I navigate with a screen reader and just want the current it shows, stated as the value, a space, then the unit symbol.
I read 2 mA
